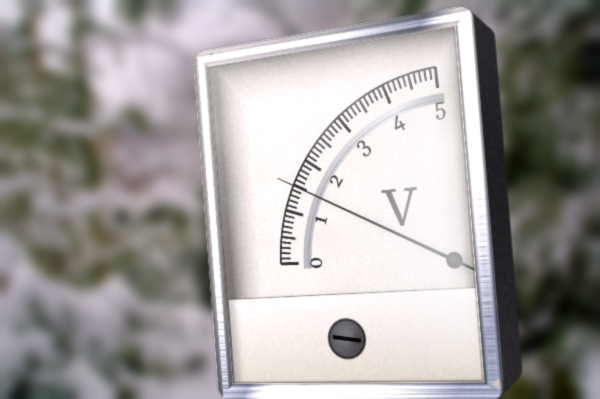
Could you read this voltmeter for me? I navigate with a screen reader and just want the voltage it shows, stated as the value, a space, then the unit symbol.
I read 1.5 V
